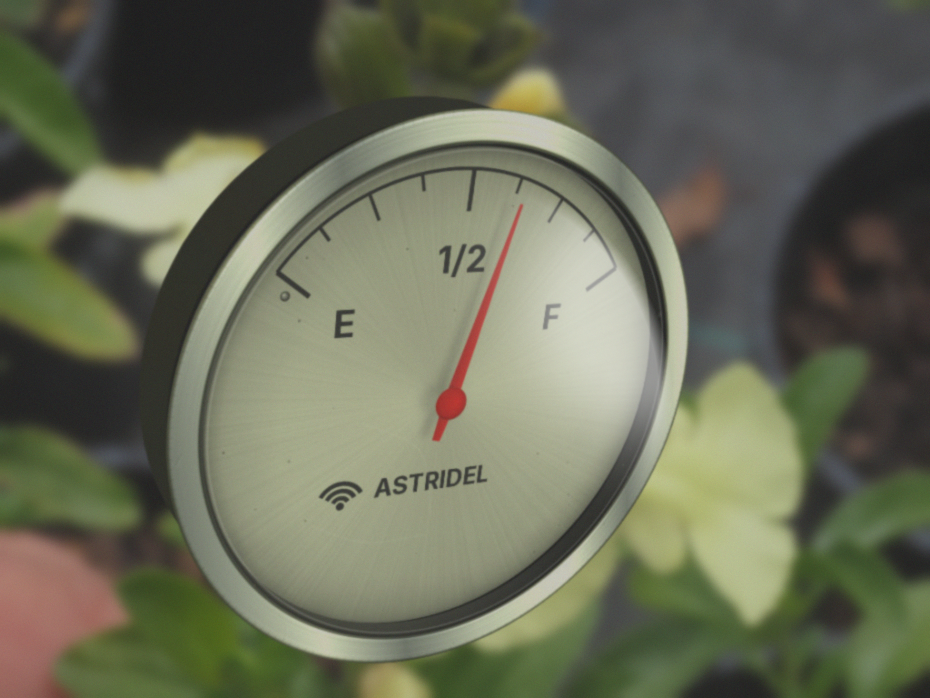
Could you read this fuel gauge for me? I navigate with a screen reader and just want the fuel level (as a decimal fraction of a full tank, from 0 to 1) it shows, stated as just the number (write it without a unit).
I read 0.625
